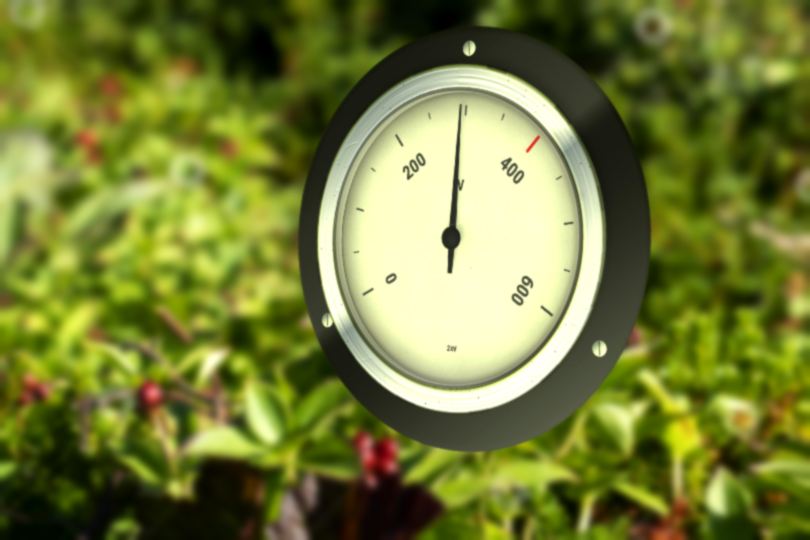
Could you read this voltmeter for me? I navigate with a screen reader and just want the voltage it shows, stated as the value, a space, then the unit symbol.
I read 300 V
